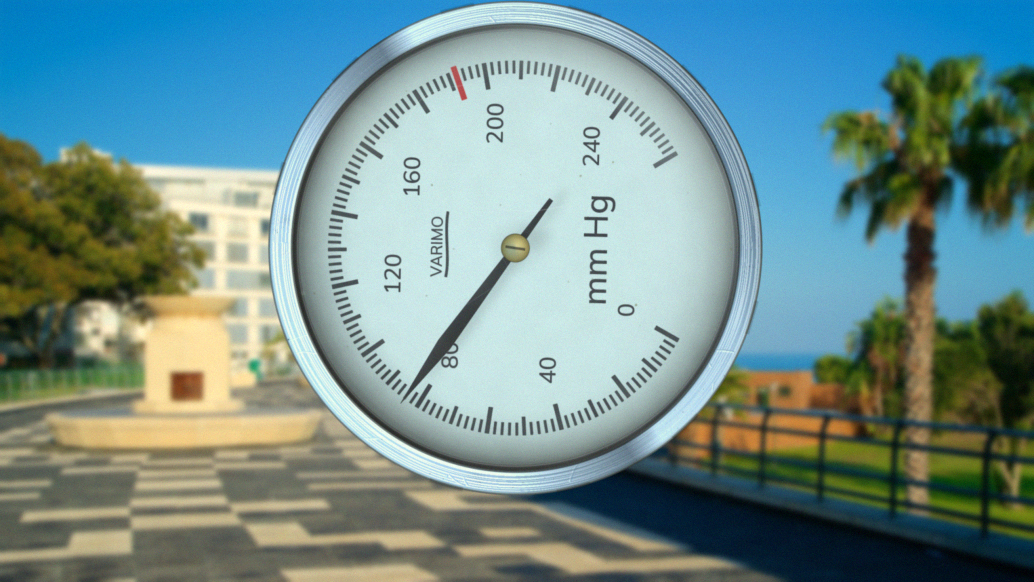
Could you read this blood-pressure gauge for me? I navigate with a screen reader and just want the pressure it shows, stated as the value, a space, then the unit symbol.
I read 84 mmHg
